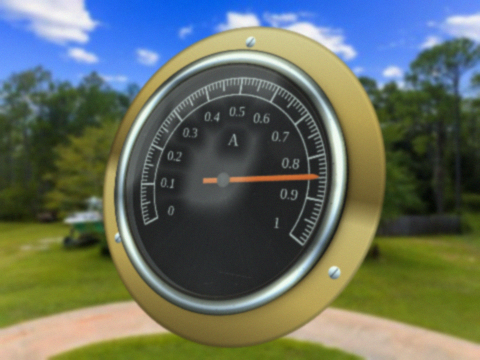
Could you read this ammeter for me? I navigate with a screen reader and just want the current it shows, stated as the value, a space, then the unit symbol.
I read 0.85 A
